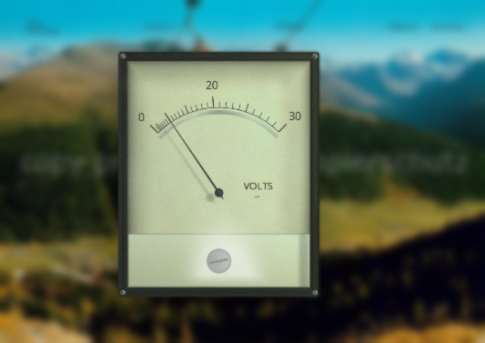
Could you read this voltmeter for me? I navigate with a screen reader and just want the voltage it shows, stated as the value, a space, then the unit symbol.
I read 10 V
